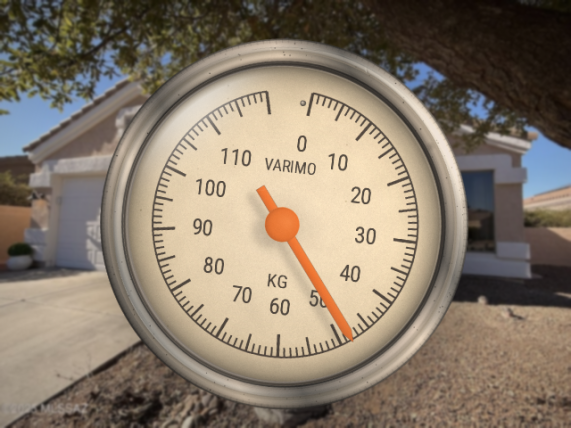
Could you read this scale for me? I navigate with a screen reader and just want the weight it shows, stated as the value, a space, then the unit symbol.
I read 48 kg
